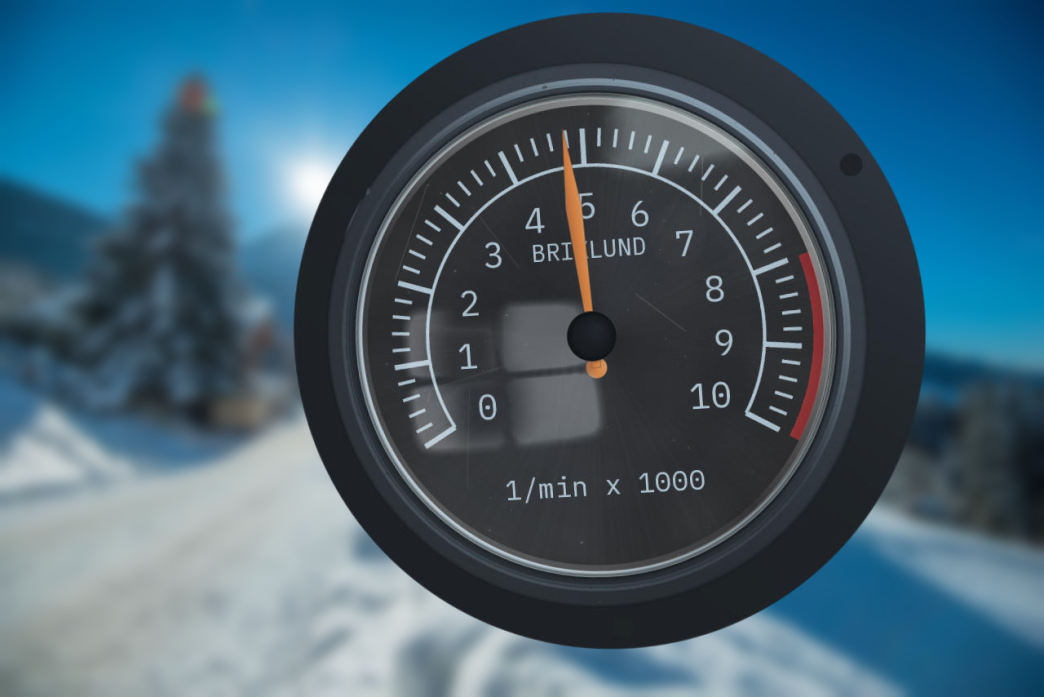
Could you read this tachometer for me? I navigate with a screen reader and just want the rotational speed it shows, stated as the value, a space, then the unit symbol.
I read 4800 rpm
